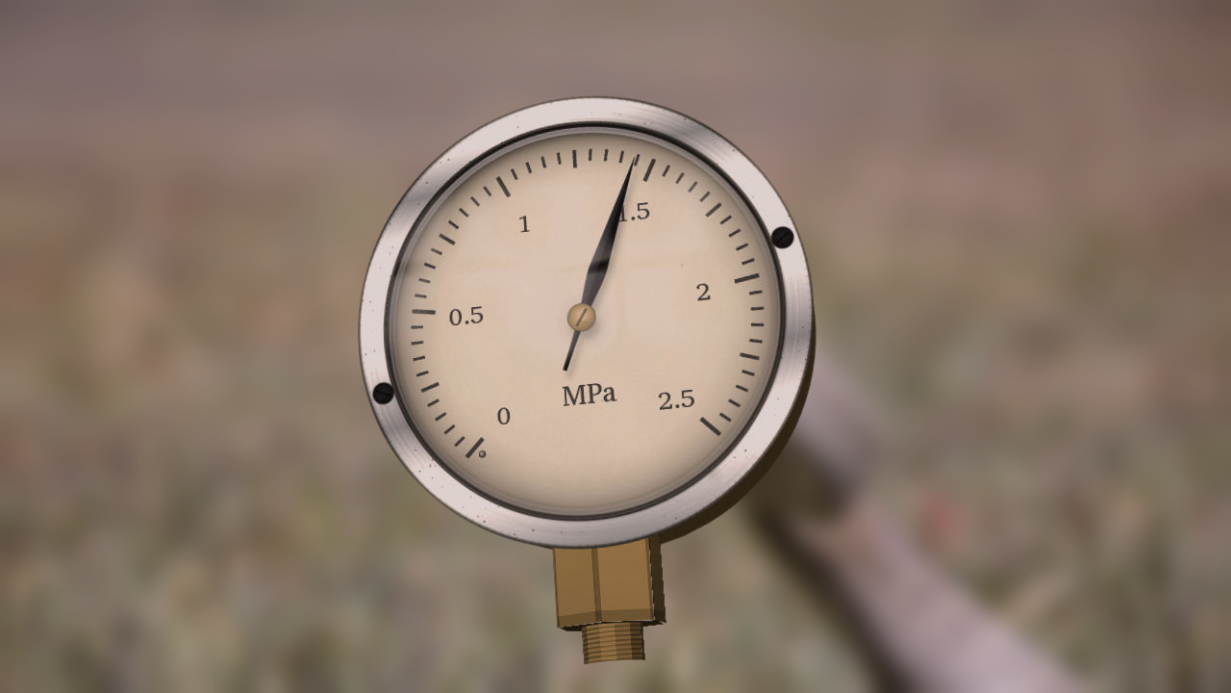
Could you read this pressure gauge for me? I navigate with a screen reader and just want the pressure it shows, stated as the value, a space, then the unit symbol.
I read 1.45 MPa
